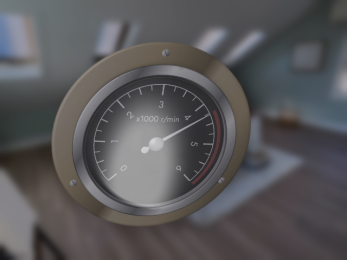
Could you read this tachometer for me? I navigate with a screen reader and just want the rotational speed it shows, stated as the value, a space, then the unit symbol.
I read 4250 rpm
